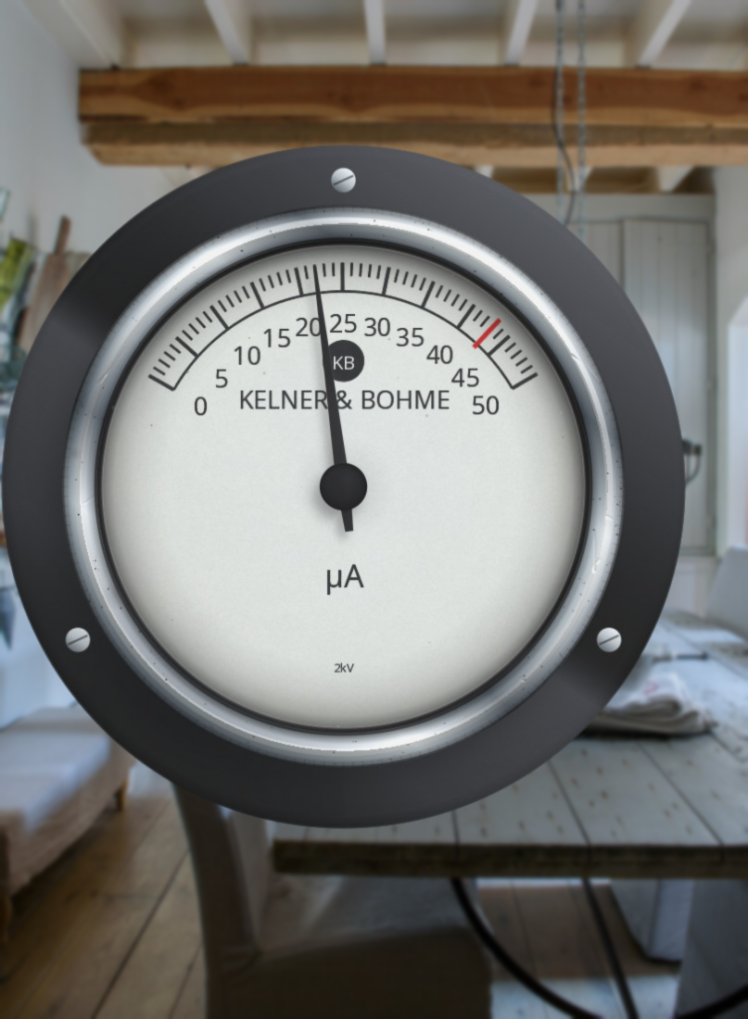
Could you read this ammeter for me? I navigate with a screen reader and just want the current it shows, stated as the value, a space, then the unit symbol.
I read 22 µA
